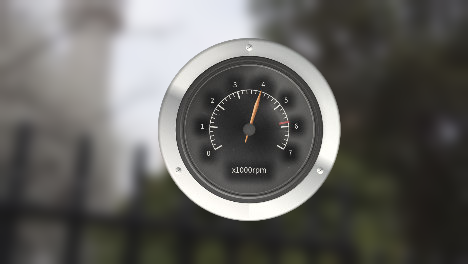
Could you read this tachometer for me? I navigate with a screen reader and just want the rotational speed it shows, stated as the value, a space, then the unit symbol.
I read 4000 rpm
